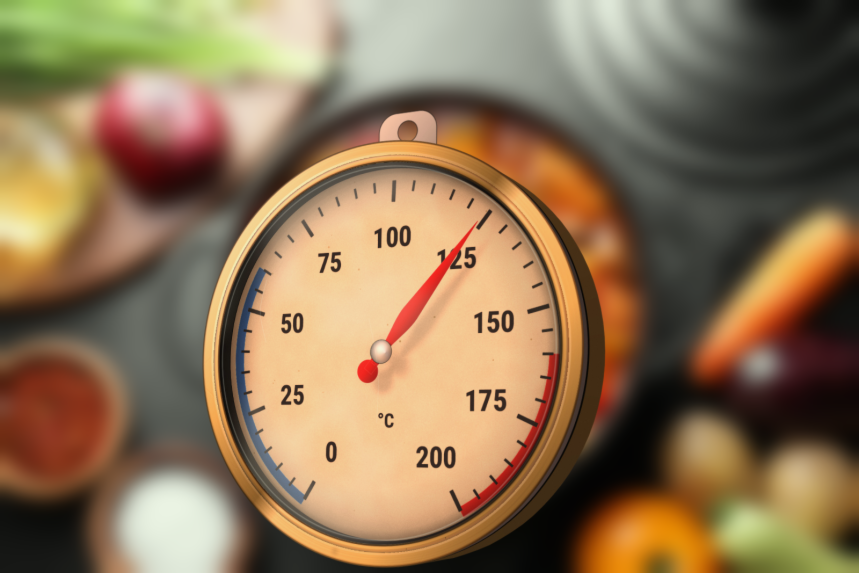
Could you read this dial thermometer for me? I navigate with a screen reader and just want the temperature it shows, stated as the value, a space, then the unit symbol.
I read 125 °C
